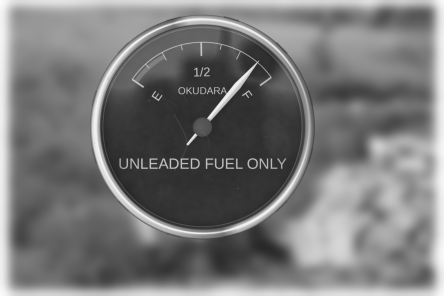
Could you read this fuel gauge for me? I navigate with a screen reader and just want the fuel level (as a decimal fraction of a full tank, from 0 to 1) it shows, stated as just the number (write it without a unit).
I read 0.875
